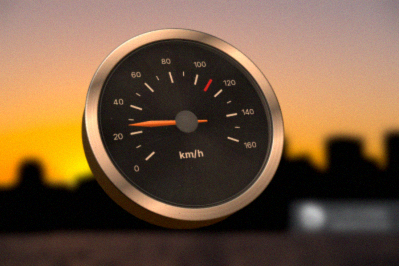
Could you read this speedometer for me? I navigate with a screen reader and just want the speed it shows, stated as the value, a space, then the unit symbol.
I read 25 km/h
